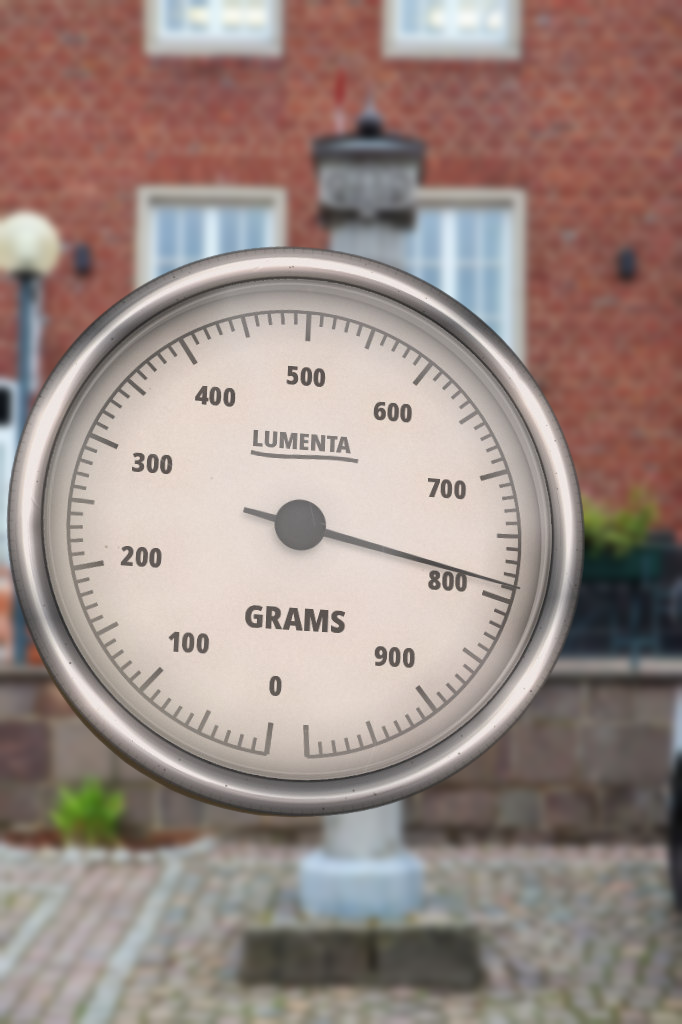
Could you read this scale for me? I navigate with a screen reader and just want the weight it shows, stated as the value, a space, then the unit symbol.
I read 790 g
